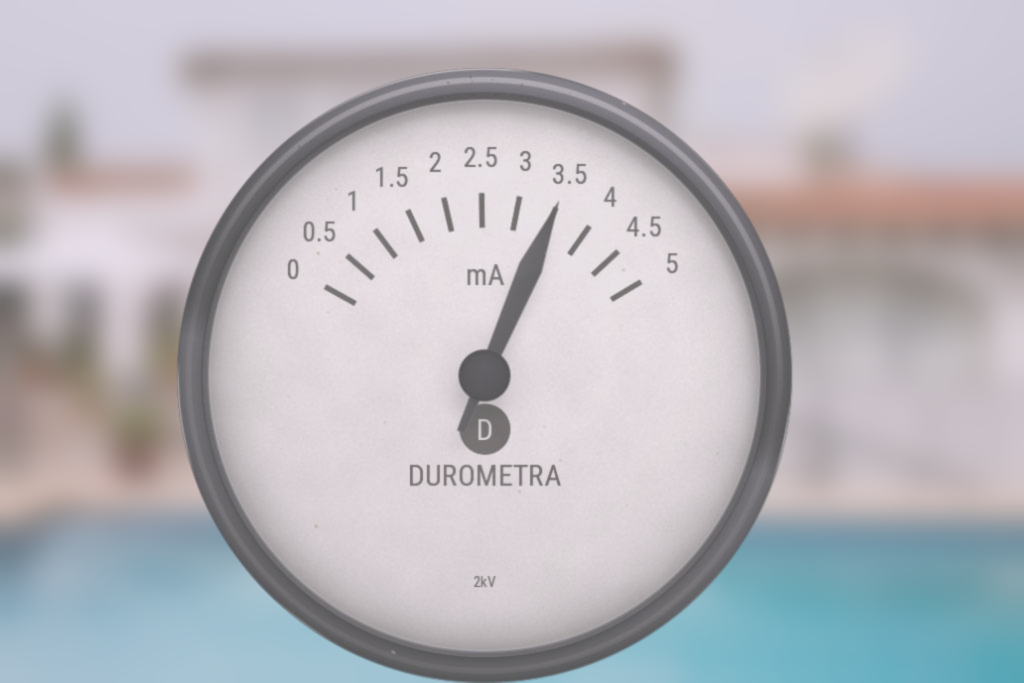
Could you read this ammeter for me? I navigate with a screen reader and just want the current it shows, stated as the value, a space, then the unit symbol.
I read 3.5 mA
